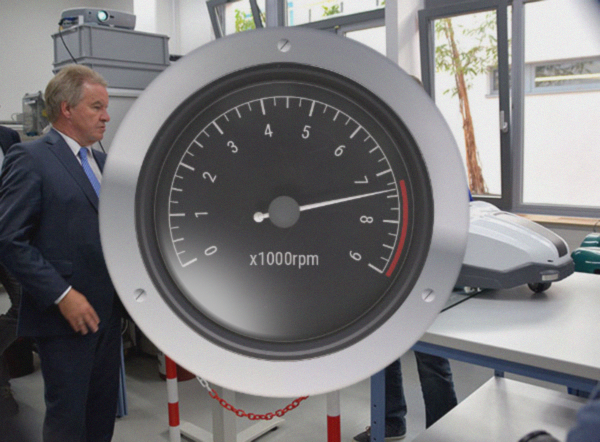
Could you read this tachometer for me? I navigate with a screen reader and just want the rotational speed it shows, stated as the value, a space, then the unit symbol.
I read 7375 rpm
